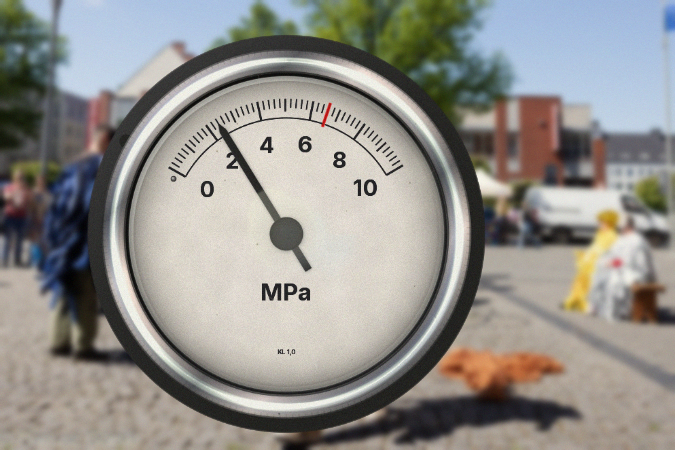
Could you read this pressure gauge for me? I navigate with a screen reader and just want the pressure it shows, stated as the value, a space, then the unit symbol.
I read 2.4 MPa
